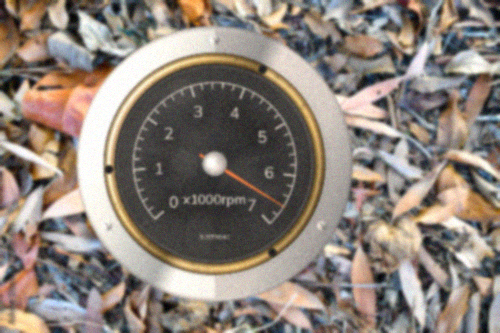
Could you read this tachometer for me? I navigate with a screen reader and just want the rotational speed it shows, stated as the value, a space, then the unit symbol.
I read 6600 rpm
